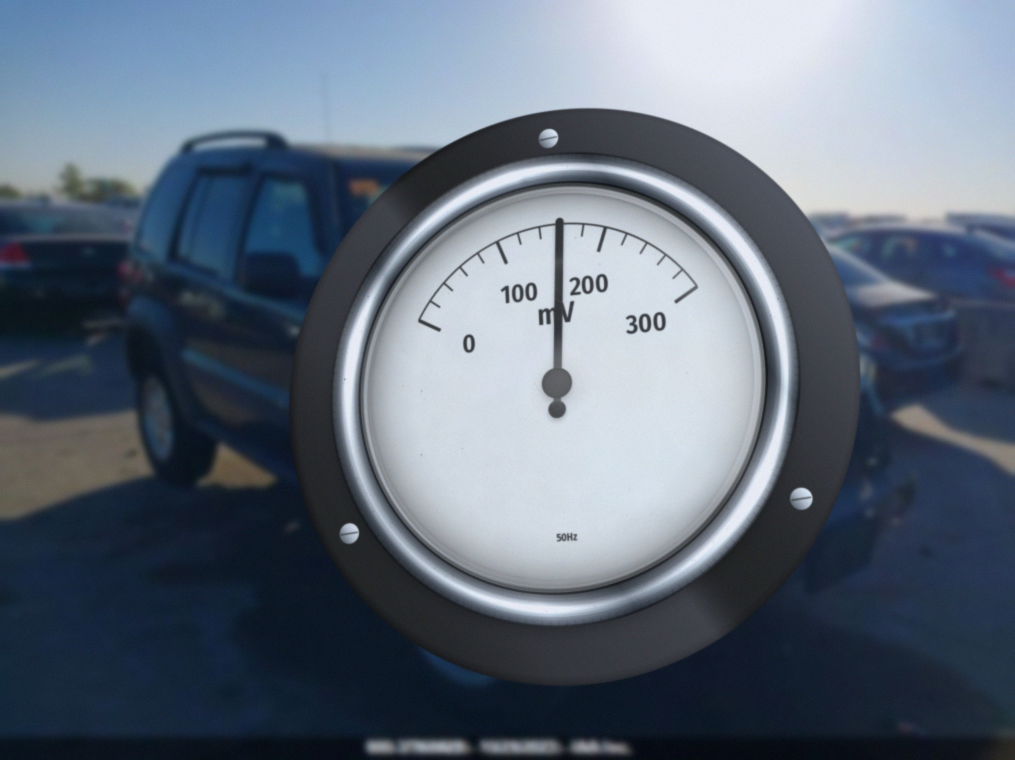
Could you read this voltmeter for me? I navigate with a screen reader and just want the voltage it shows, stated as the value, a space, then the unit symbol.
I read 160 mV
